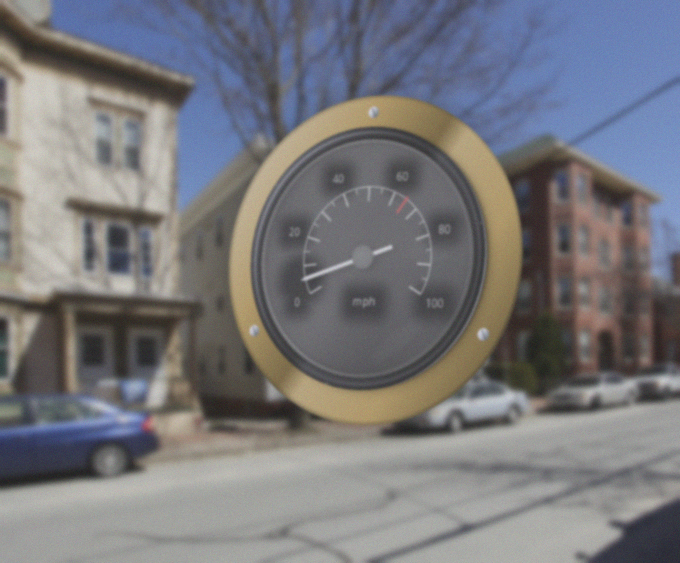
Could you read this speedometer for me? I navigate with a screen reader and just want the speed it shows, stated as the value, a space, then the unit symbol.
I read 5 mph
